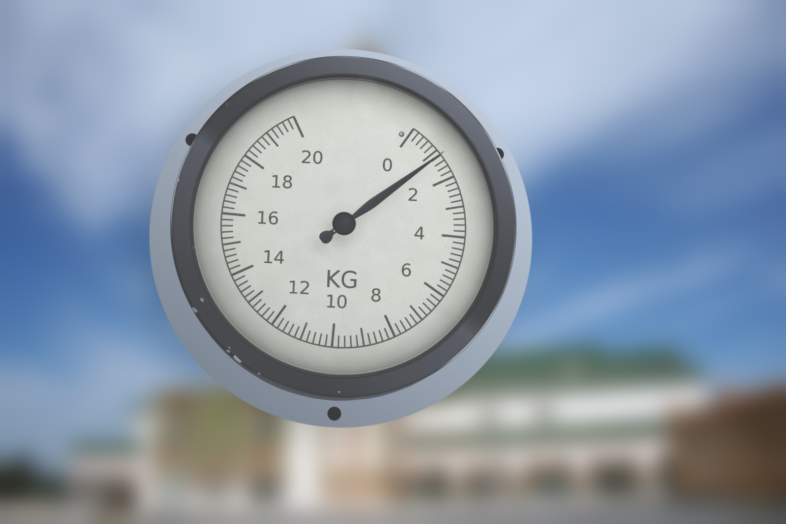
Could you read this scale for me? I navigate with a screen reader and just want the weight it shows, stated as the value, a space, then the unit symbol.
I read 1.2 kg
